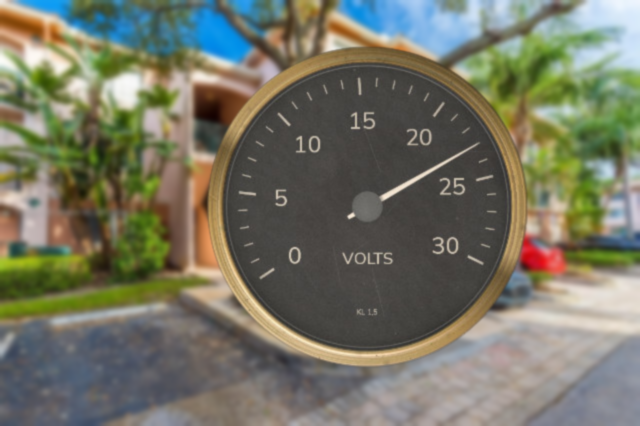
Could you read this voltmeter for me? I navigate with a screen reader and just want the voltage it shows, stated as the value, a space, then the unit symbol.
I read 23 V
